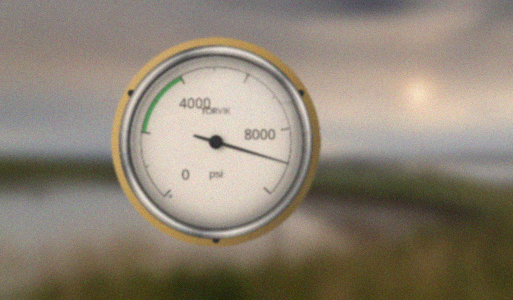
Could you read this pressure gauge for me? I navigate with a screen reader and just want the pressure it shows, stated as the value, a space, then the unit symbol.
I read 9000 psi
